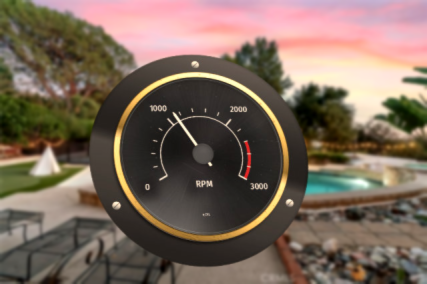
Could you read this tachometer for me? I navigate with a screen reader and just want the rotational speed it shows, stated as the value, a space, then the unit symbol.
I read 1100 rpm
